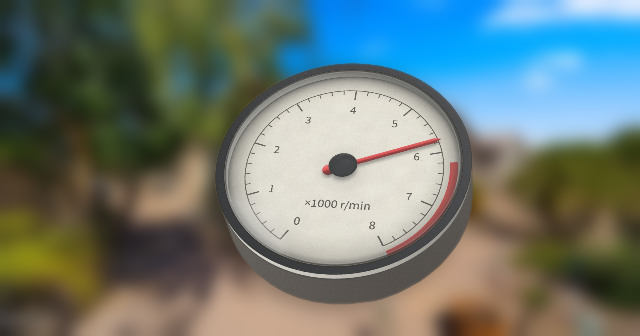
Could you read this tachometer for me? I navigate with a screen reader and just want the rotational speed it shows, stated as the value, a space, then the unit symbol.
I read 5800 rpm
